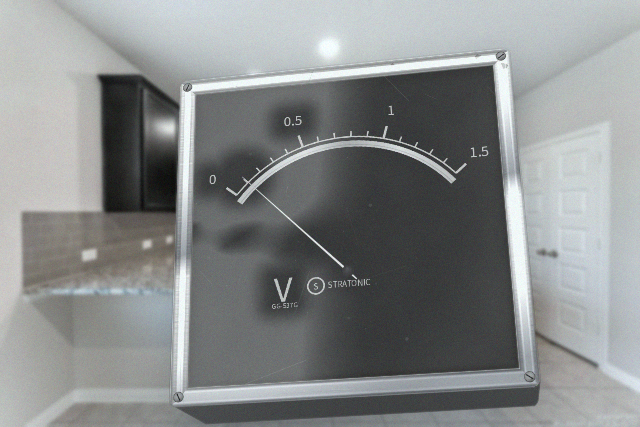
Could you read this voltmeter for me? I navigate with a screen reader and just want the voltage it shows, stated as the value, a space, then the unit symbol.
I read 0.1 V
